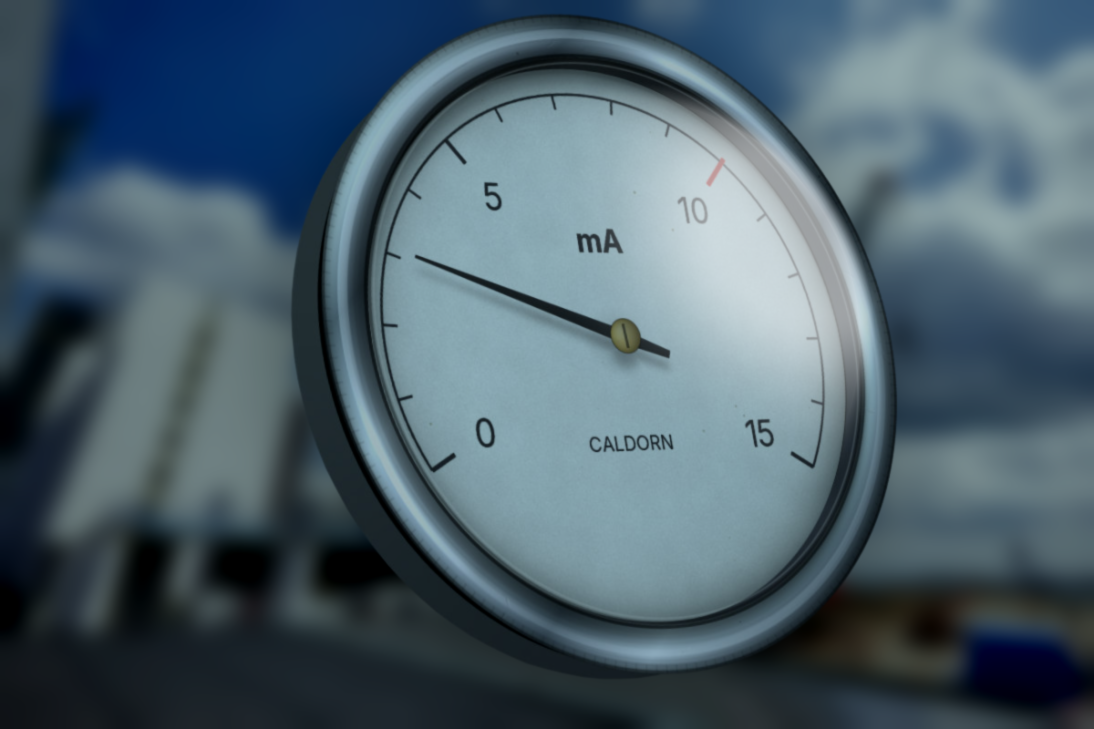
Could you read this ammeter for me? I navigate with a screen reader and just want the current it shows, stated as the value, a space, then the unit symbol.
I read 3 mA
